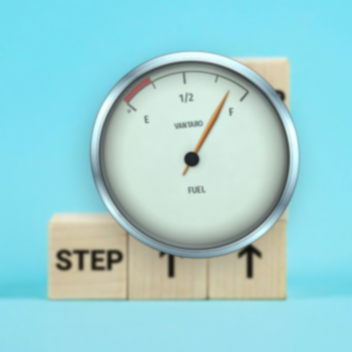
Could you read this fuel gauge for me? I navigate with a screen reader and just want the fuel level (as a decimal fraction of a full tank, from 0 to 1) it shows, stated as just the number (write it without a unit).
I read 0.875
